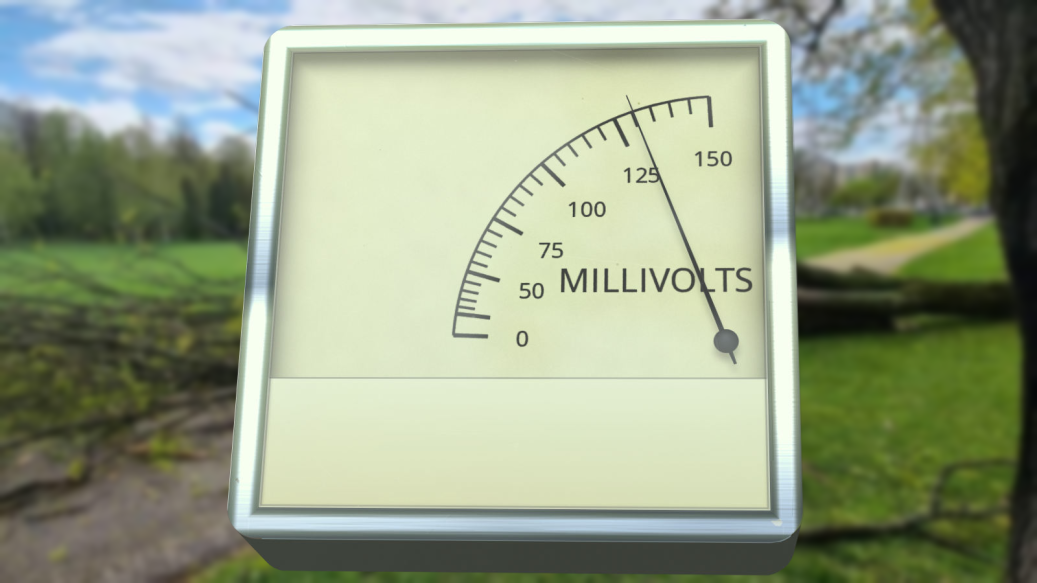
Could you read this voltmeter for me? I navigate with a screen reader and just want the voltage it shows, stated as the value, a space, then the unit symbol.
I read 130 mV
